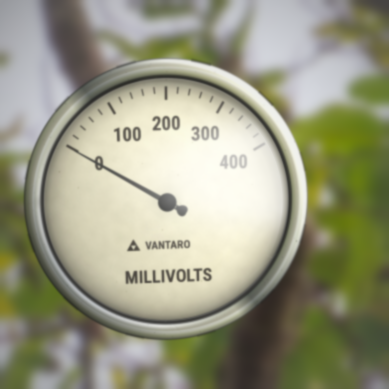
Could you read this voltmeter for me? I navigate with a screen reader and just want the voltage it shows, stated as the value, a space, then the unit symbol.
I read 0 mV
